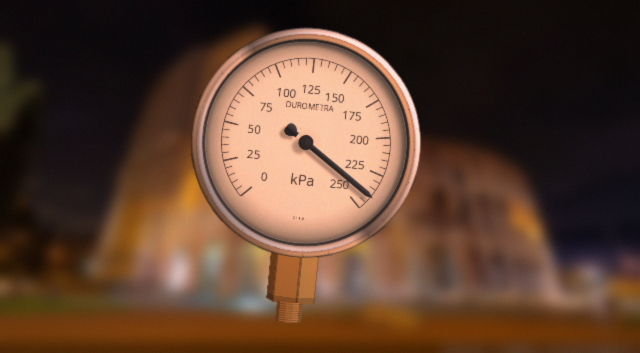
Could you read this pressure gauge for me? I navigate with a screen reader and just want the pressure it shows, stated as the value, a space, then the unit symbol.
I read 240 kPa
